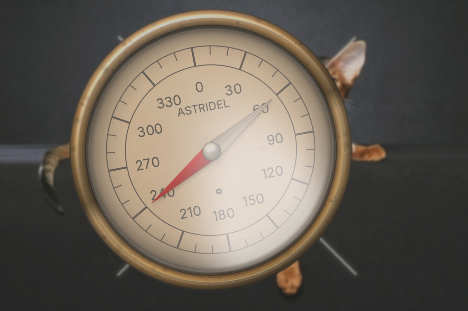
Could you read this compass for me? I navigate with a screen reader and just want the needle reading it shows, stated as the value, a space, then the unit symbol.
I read 240 °
